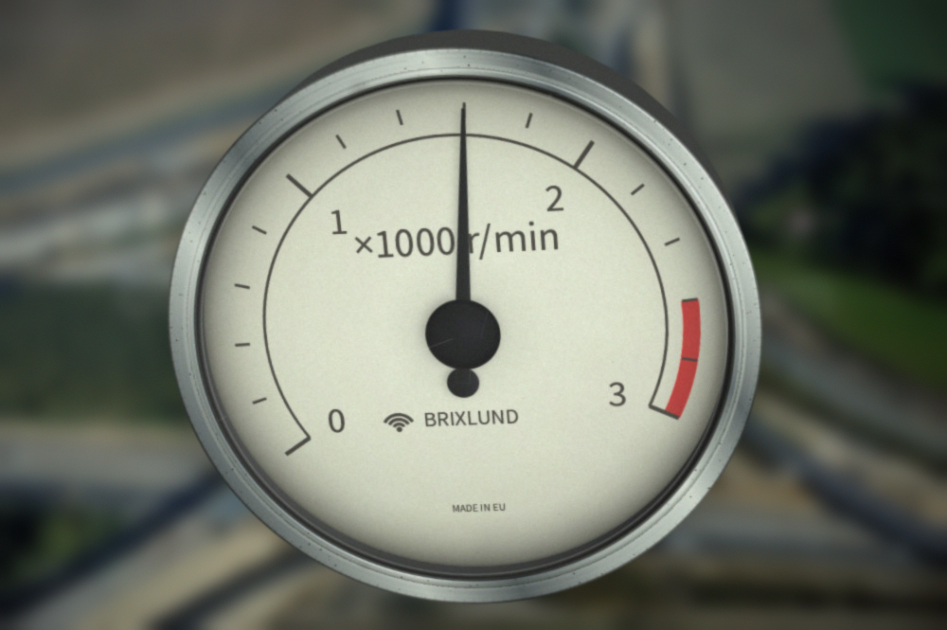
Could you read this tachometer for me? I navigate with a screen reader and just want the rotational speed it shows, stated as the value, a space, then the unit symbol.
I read 1600 rpm
